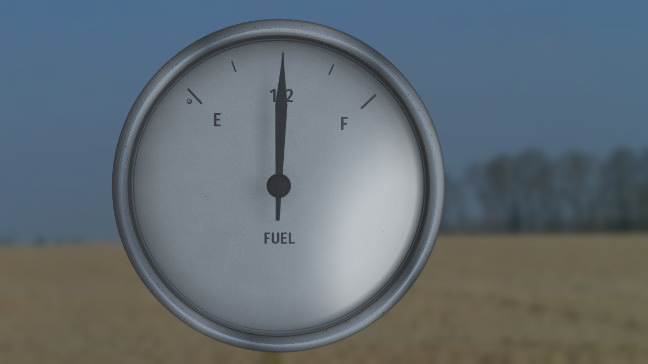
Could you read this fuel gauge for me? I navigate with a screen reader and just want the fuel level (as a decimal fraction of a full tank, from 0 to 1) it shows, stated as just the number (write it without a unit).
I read 0.5
